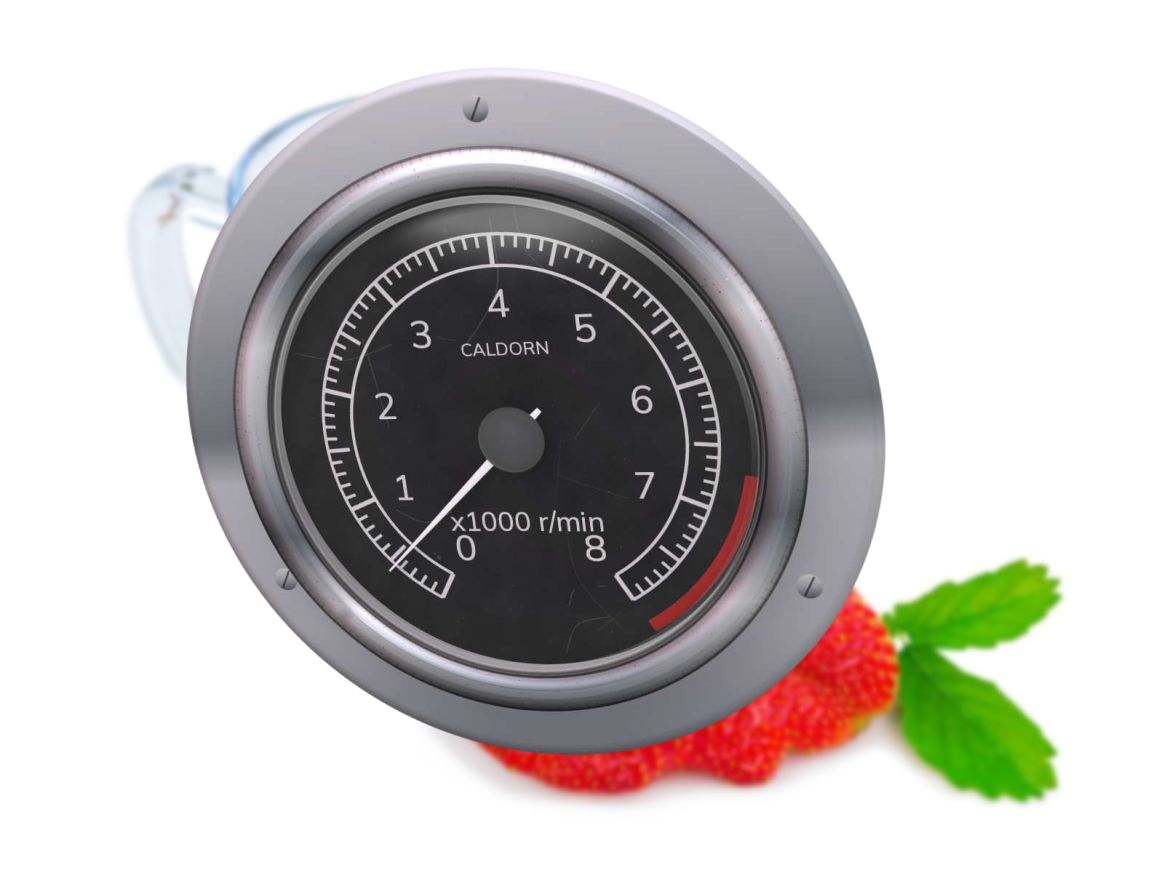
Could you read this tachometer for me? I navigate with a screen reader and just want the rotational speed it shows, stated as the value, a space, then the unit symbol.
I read 450 rpm
